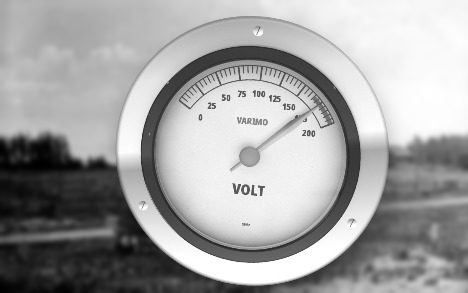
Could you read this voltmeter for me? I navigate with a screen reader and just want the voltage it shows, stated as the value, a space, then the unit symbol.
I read 175 V
